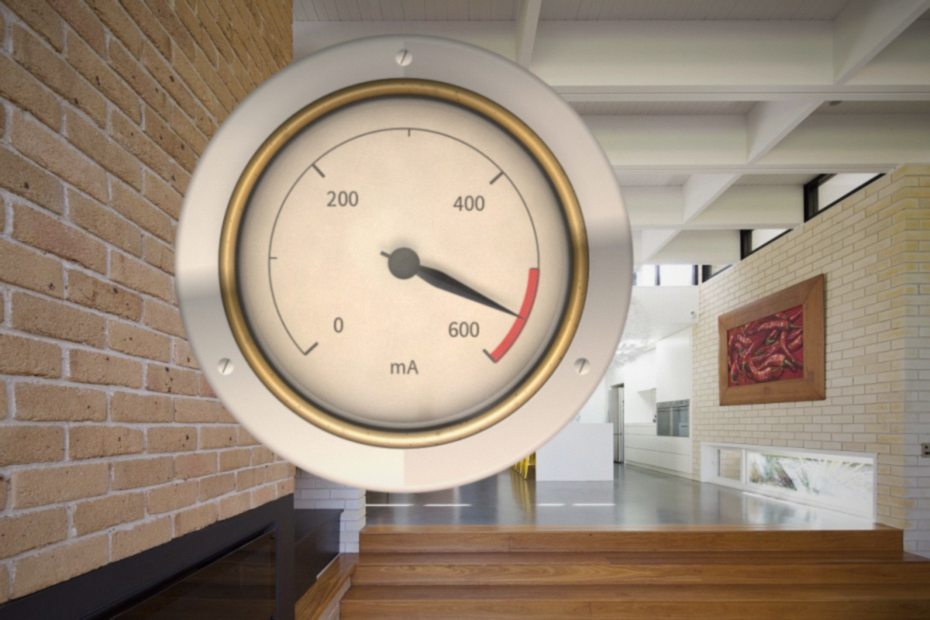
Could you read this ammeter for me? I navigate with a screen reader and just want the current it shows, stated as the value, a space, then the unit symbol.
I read 550 mA
